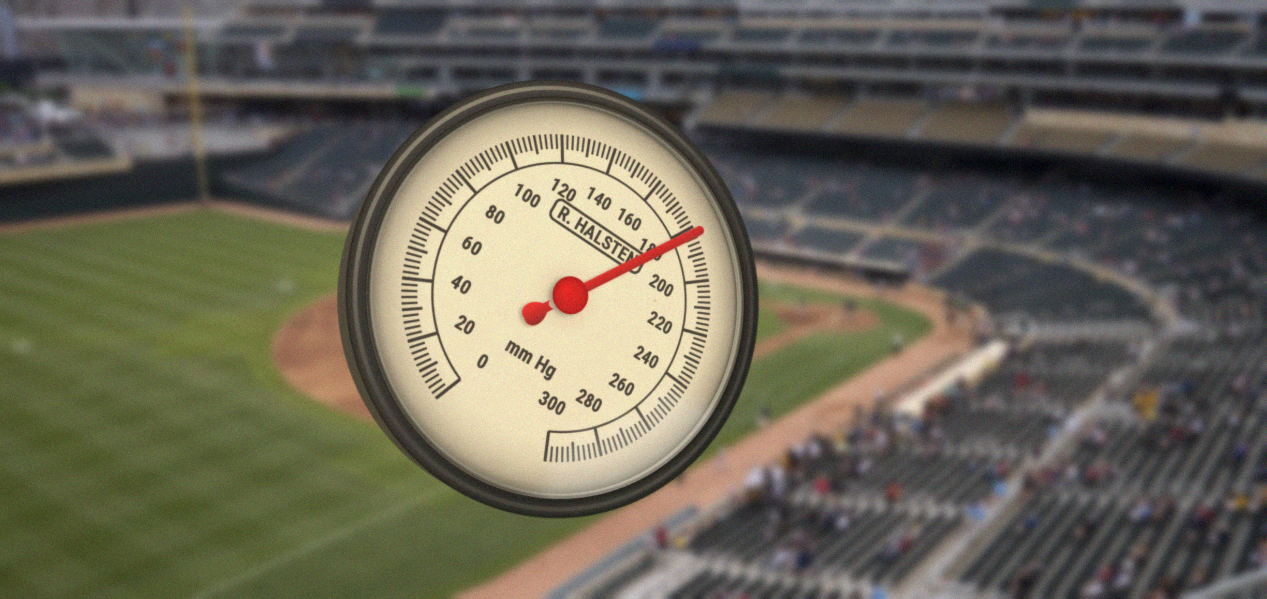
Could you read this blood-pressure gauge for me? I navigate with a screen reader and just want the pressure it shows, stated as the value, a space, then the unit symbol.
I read 182 mmHg
